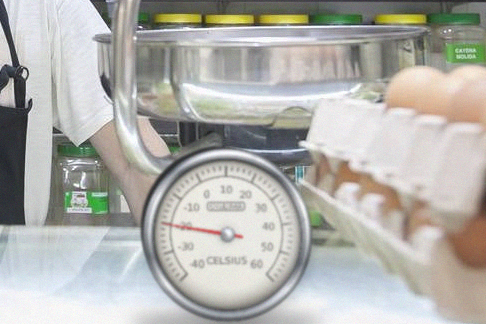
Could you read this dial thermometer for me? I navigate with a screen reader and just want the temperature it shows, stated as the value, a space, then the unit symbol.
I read -20 °C
